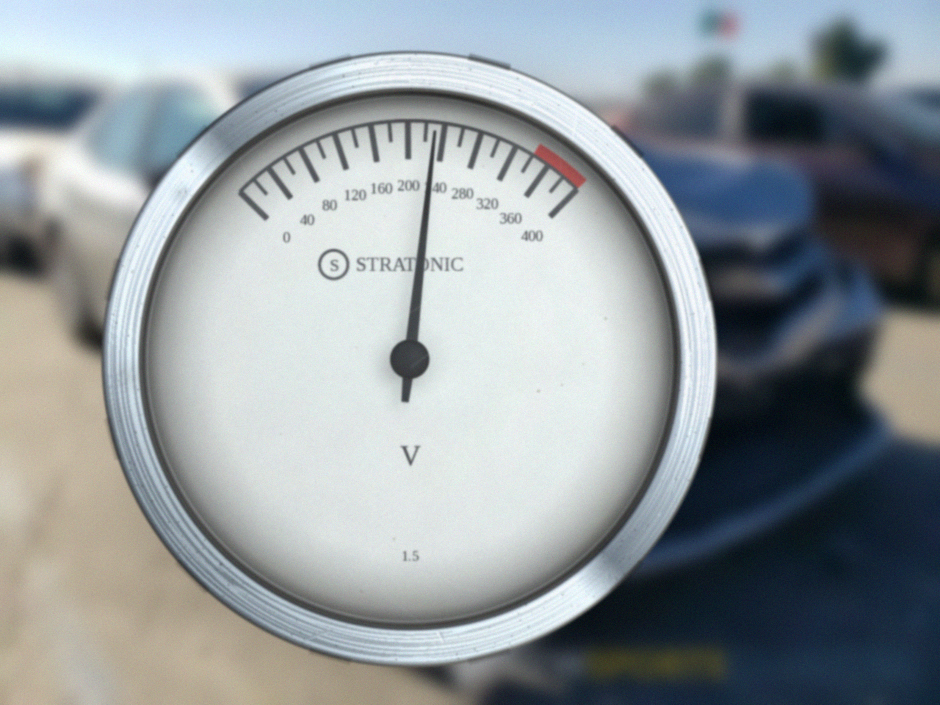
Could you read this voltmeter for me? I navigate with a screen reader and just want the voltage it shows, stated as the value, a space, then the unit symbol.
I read 230 V
